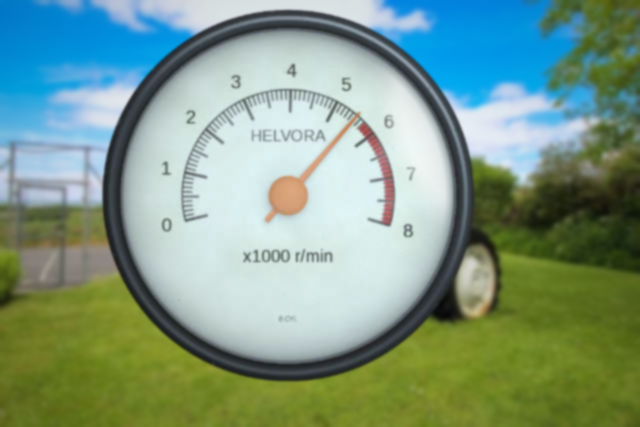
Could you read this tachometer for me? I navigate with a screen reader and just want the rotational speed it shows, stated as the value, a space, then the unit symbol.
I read 5500 rpm
